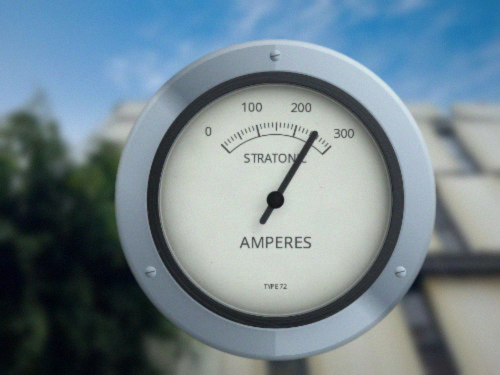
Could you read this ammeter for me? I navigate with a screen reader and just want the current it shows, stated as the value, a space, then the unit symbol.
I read 250 A
